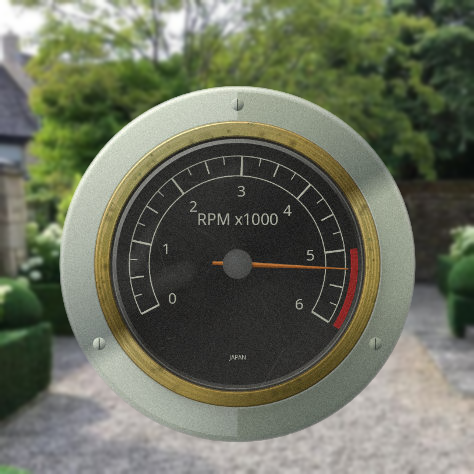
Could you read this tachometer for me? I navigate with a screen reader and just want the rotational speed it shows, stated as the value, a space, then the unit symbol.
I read 5250 rpm
